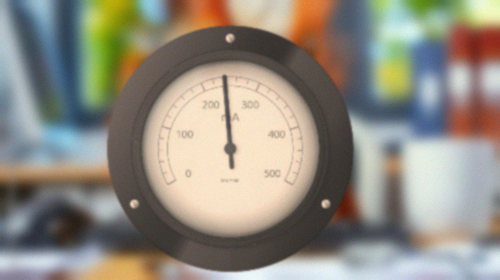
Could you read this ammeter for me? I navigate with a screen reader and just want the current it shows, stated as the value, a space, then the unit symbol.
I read 240 mA
